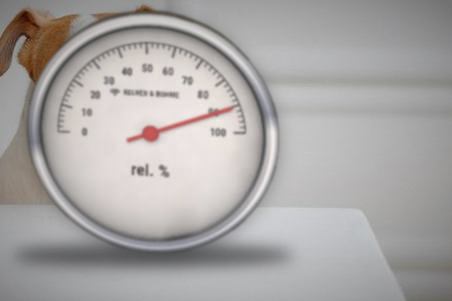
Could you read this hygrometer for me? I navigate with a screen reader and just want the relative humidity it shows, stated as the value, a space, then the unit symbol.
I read 90 %
